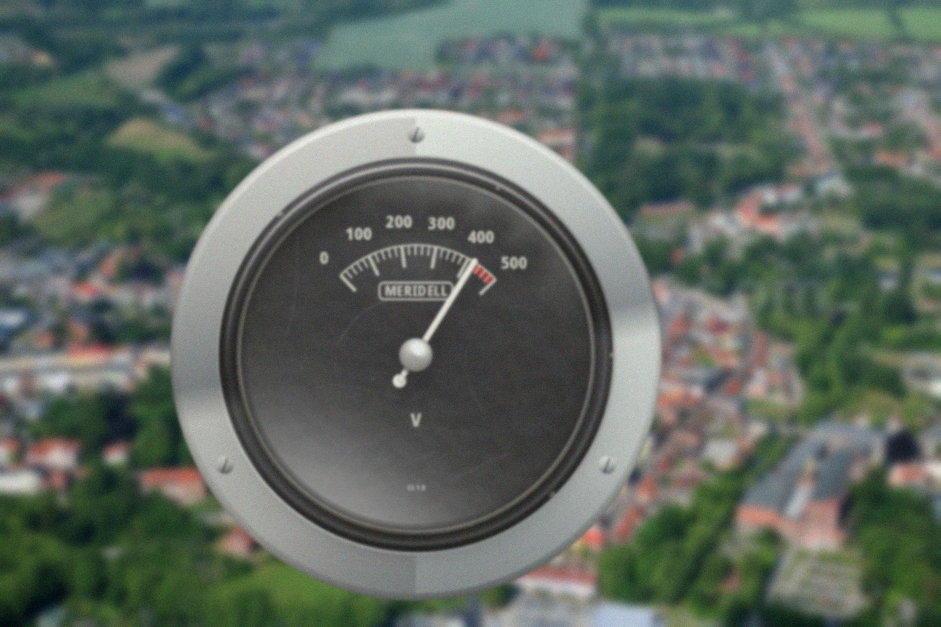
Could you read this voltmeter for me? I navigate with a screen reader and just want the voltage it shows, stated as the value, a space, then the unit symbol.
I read 420 V
